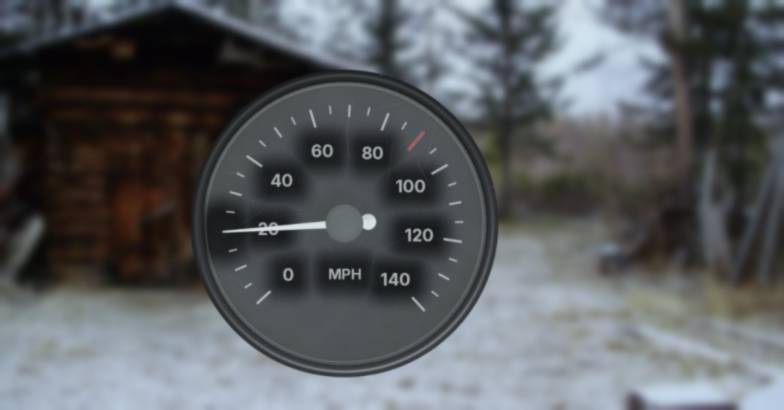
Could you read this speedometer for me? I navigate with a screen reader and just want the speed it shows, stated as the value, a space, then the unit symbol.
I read 20 mph
